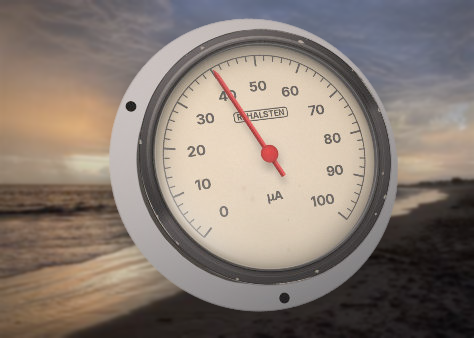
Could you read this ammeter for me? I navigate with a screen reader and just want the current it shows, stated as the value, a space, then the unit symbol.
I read 40 µA
